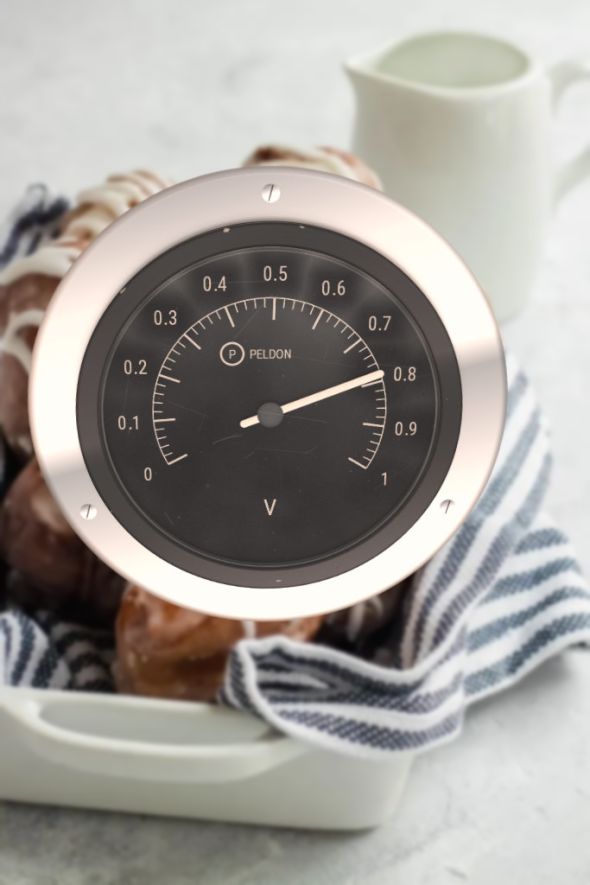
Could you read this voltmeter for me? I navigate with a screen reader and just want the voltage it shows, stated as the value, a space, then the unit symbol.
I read 0.78 V
